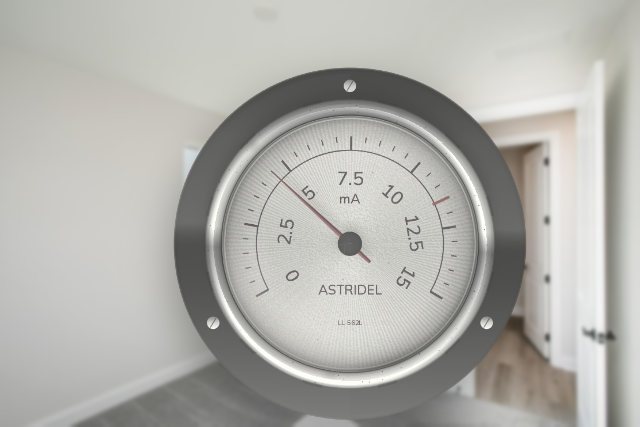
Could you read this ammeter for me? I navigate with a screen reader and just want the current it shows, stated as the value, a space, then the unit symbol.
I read 4.5 mA
